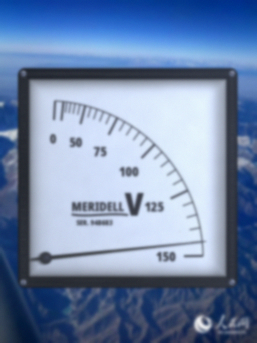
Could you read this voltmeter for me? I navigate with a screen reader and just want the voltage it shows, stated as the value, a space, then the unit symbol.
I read 145 V
